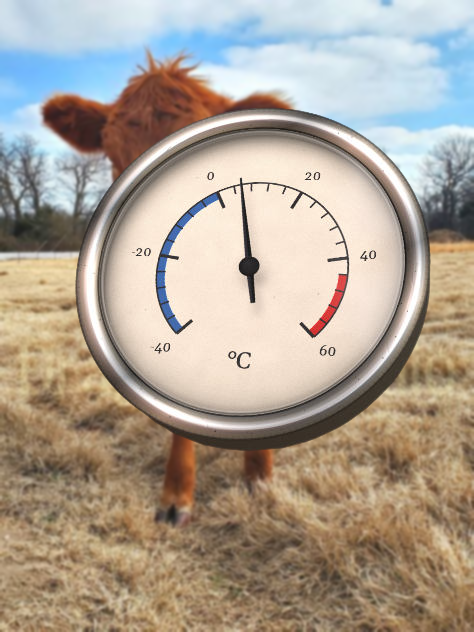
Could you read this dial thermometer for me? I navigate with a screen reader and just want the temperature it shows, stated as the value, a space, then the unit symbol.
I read 6 °C
